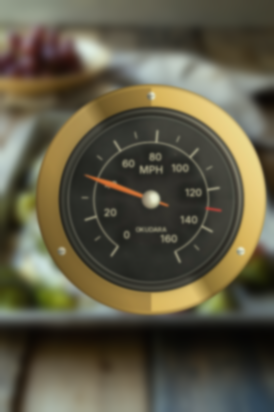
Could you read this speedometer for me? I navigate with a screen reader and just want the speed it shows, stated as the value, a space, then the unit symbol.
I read 40 mph
